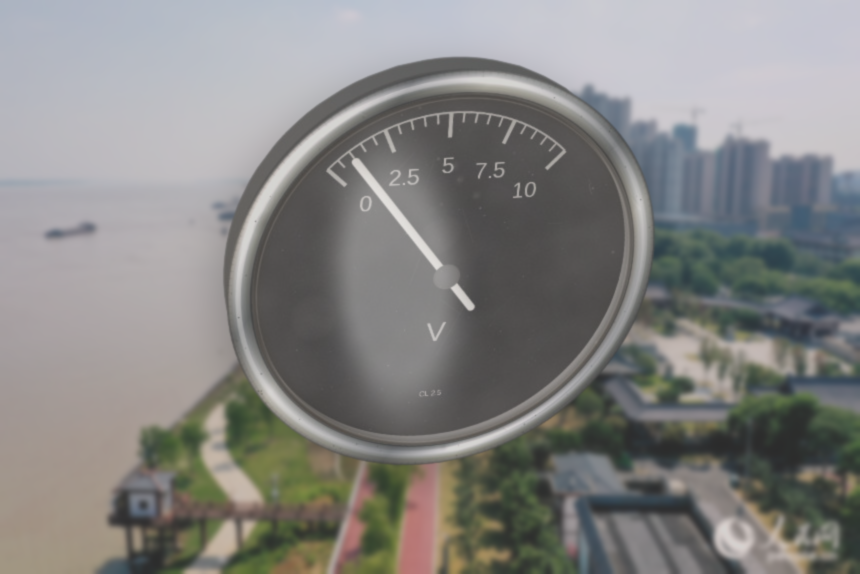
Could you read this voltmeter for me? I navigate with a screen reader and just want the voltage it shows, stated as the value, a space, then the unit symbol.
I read 1 V
